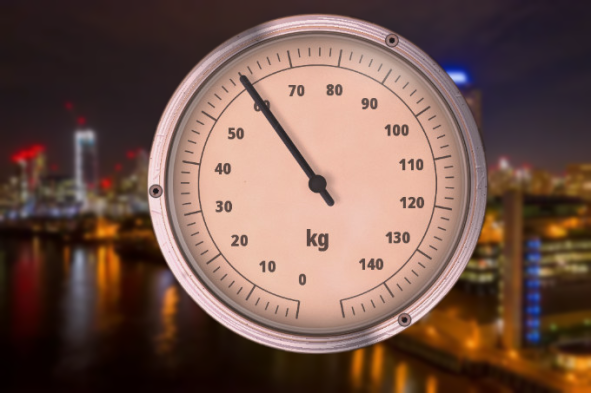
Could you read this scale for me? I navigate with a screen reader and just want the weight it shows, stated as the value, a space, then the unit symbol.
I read 60 kg
